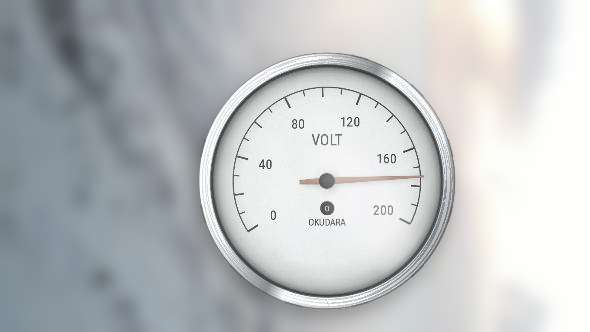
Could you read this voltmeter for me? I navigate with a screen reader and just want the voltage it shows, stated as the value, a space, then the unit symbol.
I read 175 V
